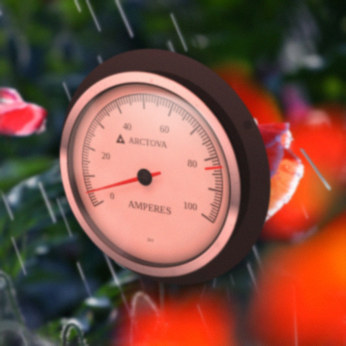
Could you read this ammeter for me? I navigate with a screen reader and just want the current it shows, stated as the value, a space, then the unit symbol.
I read 5 A
